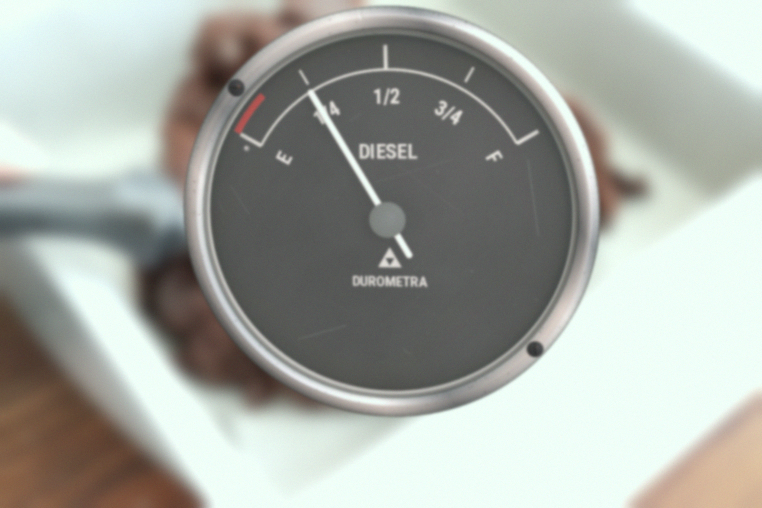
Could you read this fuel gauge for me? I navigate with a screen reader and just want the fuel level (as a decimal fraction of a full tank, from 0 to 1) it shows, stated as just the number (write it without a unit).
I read 0.25
